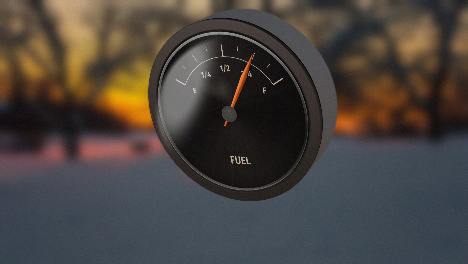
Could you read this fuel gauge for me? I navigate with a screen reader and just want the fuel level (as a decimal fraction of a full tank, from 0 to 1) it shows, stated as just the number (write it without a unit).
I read 0.75
